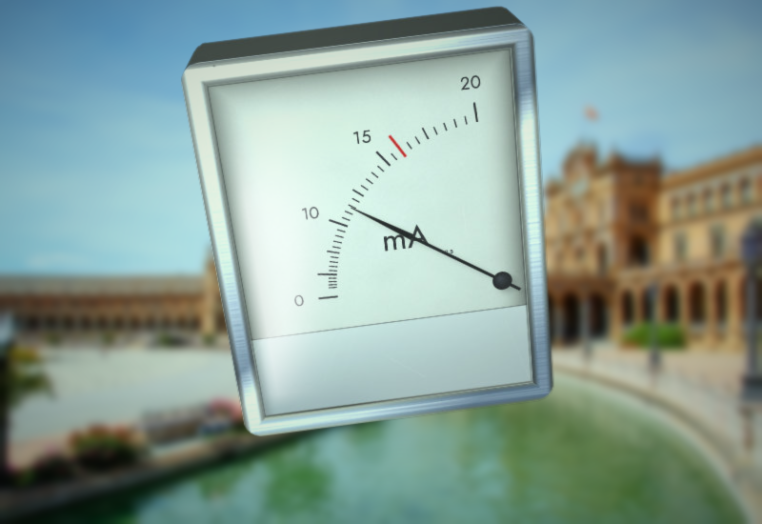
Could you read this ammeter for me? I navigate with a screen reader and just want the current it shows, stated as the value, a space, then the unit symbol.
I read 11.5 mA
